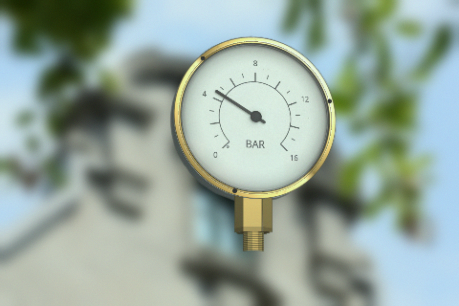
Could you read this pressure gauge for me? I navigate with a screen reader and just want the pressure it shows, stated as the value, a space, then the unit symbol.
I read 4.5 bar
